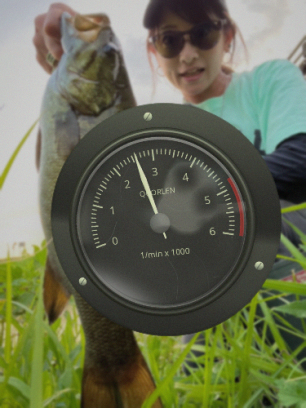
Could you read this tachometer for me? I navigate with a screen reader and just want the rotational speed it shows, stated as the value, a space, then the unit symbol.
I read 2600 rpm
